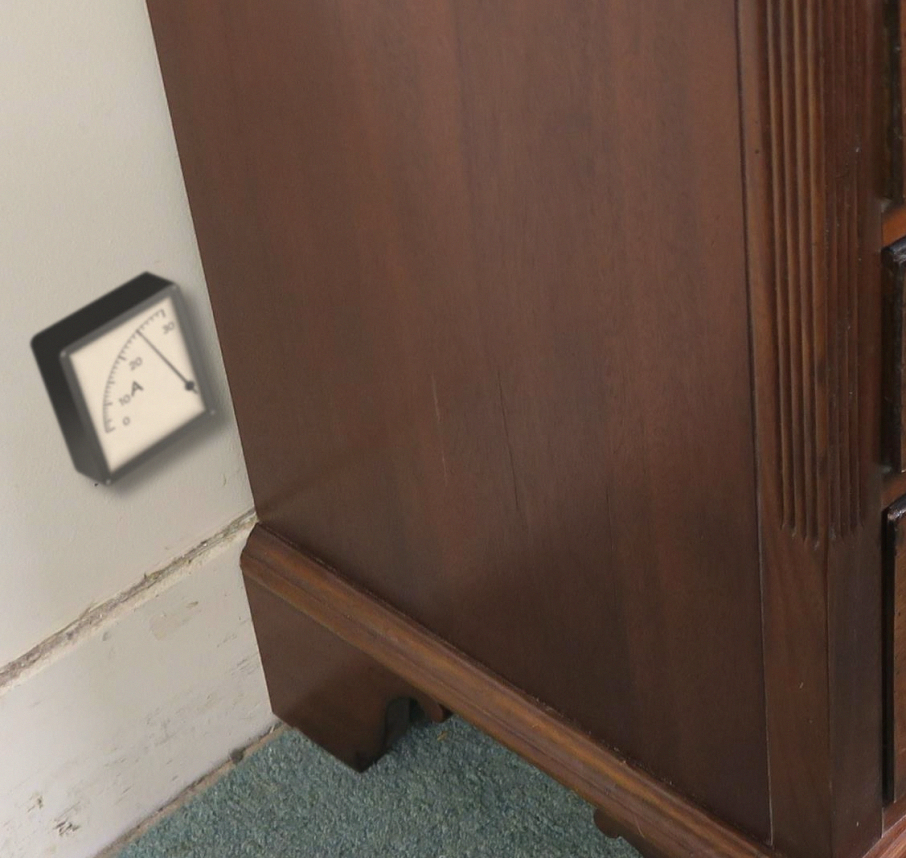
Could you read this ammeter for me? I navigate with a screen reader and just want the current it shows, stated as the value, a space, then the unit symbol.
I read 25 A
